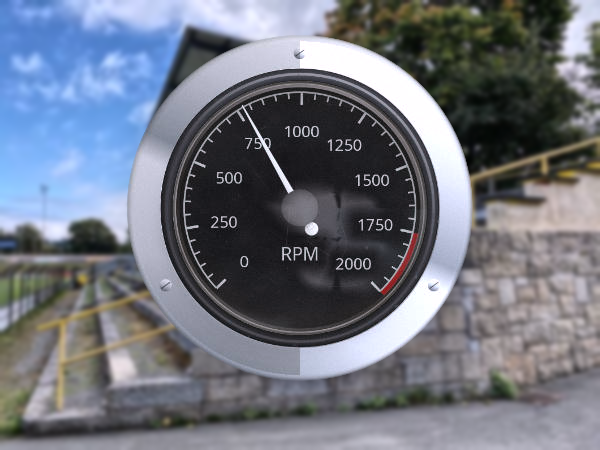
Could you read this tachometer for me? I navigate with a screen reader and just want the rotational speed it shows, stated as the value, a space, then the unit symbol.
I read 775 rpm
